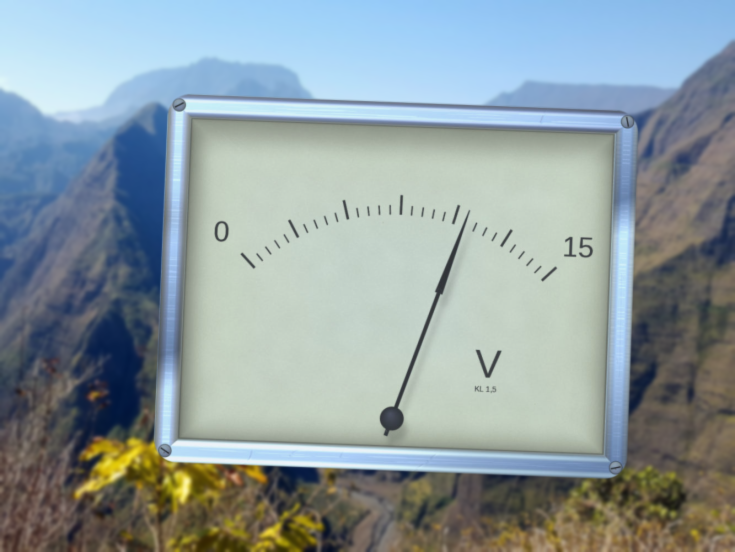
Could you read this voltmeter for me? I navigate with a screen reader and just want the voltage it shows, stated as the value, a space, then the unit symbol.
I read 10.5 V
